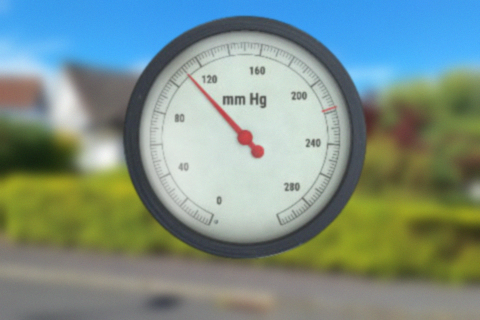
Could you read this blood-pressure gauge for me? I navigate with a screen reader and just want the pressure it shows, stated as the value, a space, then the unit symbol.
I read 110 mmHg
